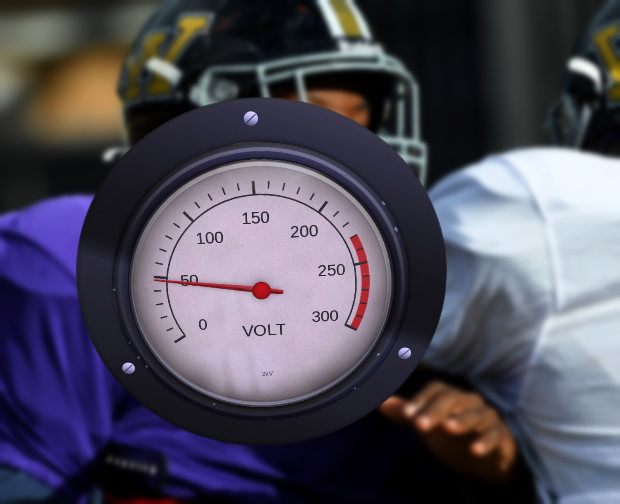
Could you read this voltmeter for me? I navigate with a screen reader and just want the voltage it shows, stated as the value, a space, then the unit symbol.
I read 50 V
